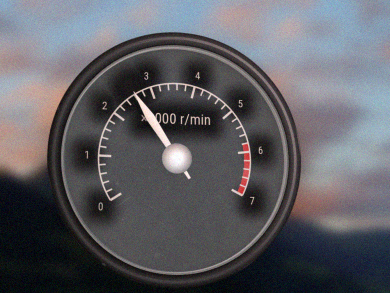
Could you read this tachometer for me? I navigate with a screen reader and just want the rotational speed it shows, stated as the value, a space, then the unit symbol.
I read 2600 rpm
